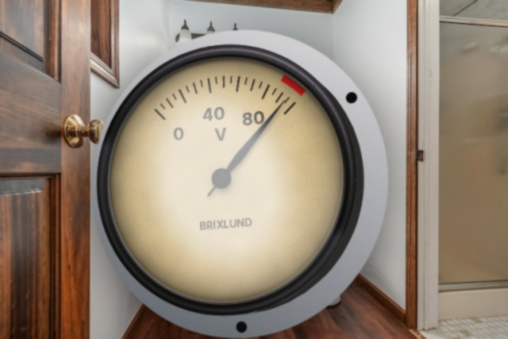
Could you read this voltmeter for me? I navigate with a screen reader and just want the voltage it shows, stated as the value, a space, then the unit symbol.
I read 95 V
